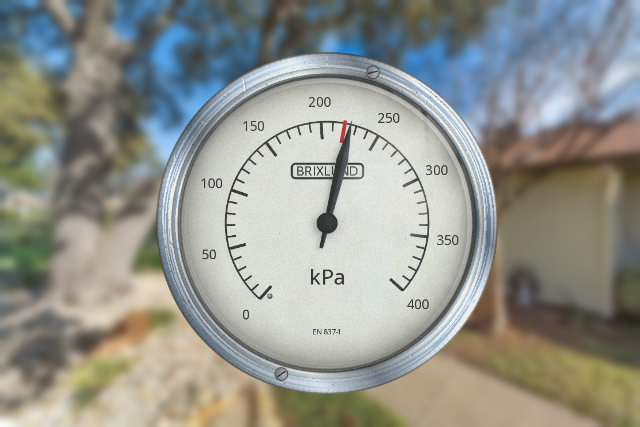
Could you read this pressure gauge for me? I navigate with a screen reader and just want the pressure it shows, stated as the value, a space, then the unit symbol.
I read 225 kPa
